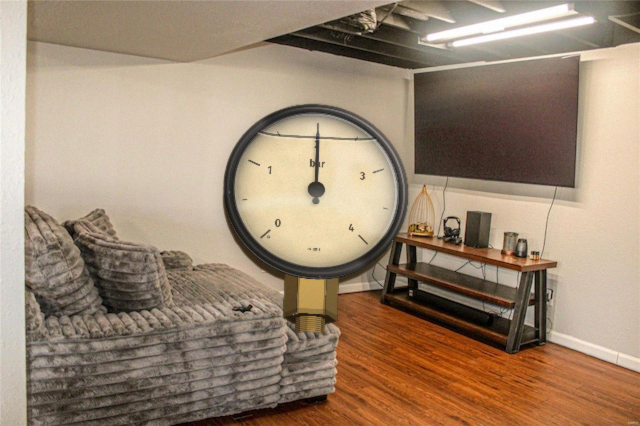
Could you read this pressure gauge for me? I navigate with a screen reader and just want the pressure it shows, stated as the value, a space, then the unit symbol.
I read 2 bar
